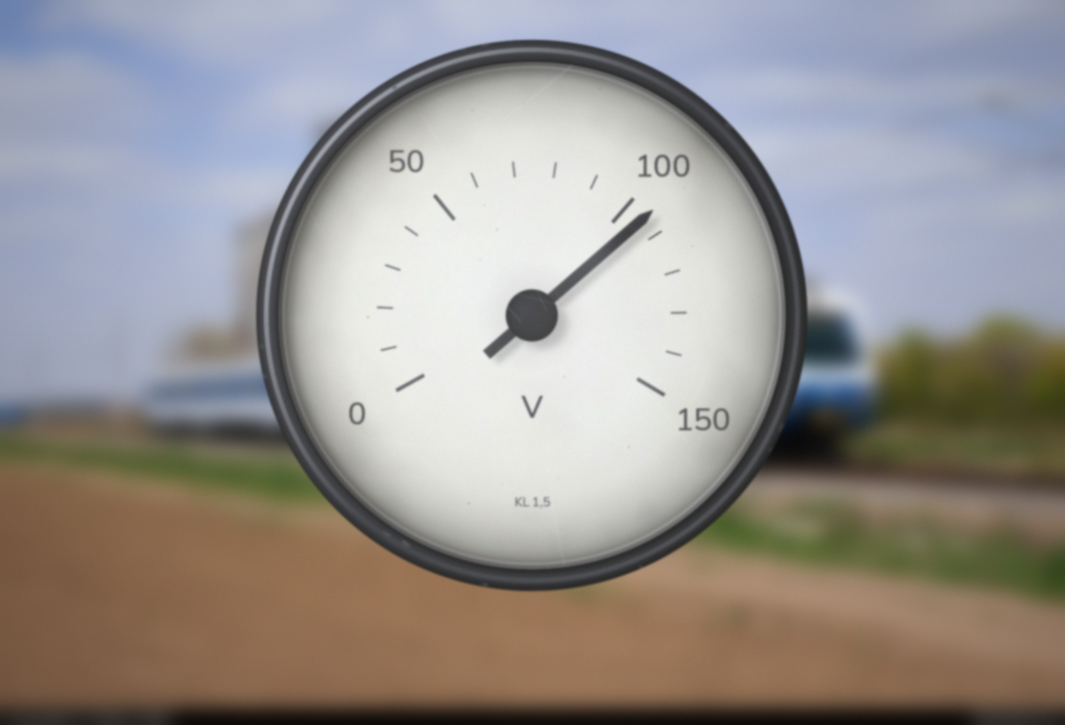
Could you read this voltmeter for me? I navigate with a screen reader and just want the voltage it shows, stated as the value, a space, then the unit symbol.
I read 105 V
